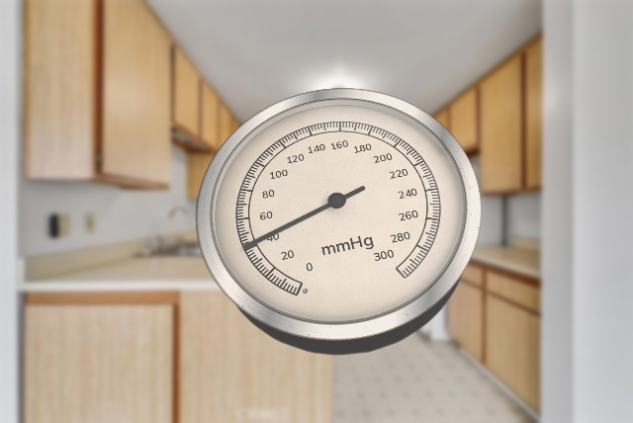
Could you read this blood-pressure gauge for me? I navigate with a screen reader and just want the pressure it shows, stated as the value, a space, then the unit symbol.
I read 40 mmHg
